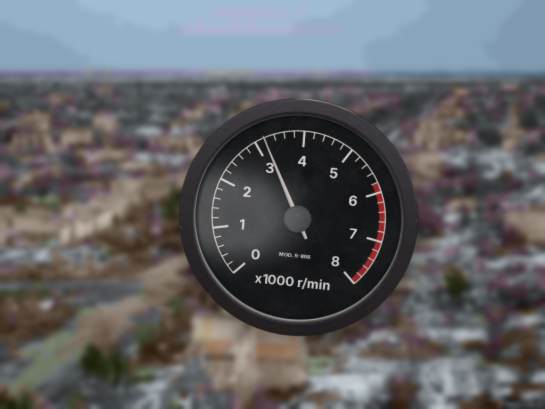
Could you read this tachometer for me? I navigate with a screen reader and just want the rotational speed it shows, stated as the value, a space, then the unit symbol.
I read 3200 rpm
